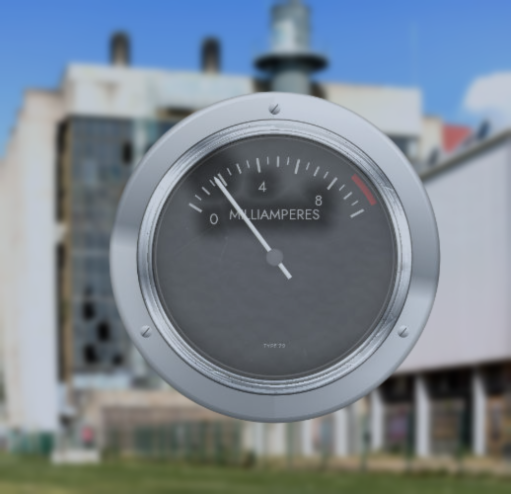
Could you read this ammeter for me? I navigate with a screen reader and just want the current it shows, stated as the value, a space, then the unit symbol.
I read 1.75 mA
